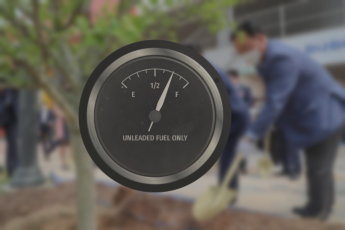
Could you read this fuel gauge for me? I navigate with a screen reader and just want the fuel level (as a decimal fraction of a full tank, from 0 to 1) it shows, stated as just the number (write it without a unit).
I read 0.75
